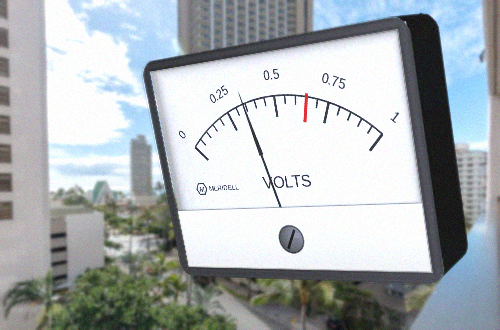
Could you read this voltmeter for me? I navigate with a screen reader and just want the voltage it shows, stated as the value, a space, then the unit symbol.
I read 0.35 V
